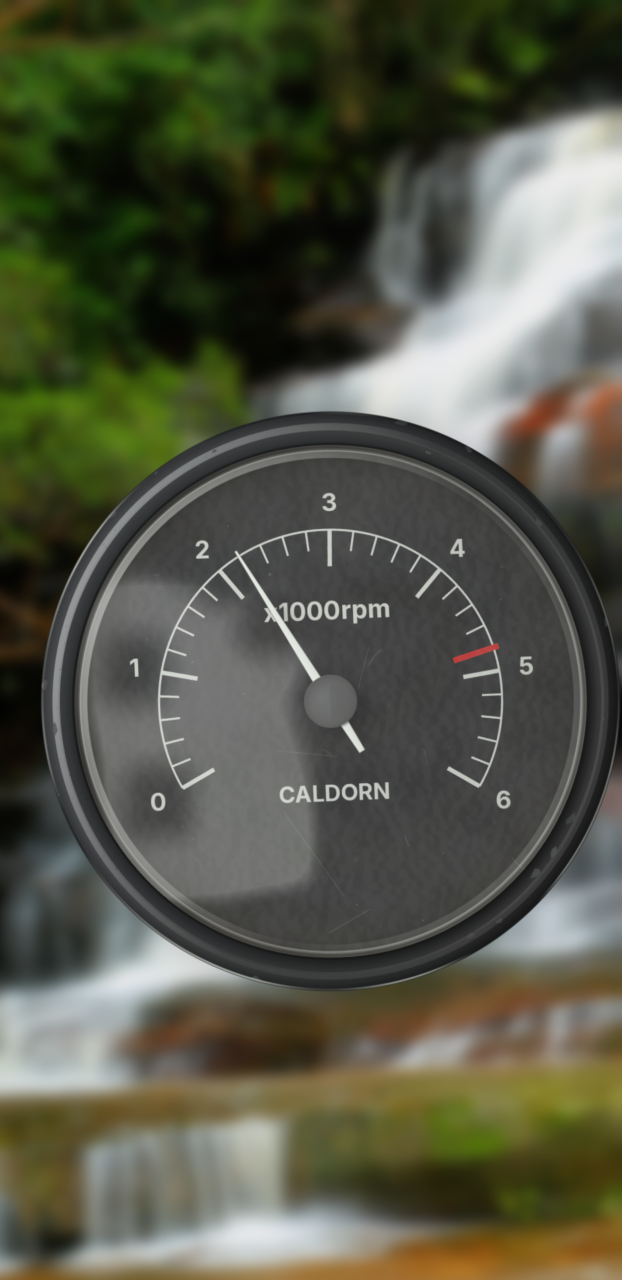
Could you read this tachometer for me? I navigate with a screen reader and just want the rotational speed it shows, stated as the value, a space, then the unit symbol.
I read 2200 rpm
